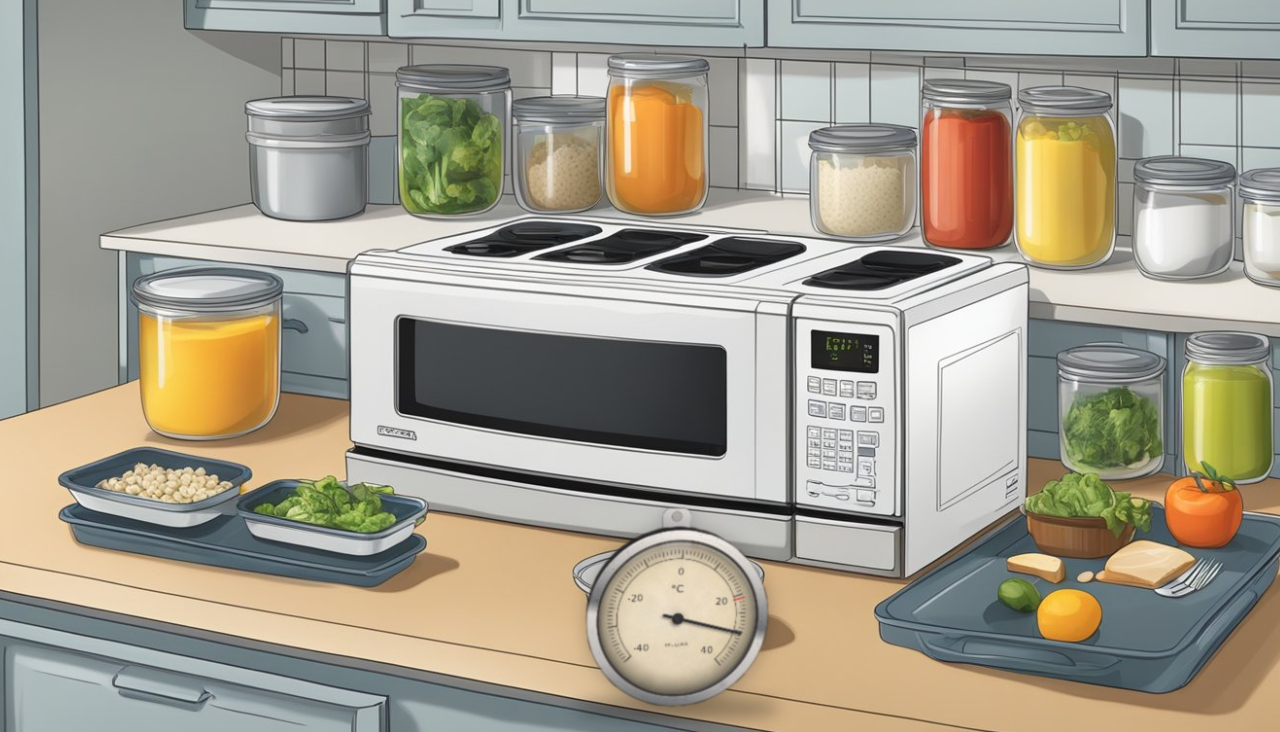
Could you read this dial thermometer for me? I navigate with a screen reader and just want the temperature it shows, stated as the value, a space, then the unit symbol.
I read 30 °C
